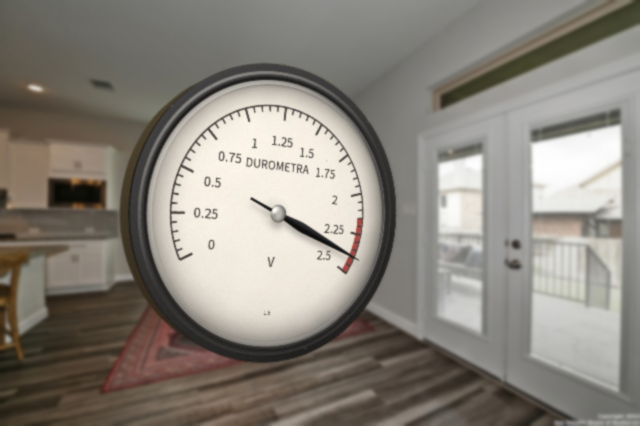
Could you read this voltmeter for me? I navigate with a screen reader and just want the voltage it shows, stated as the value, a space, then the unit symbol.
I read 2.4 V
